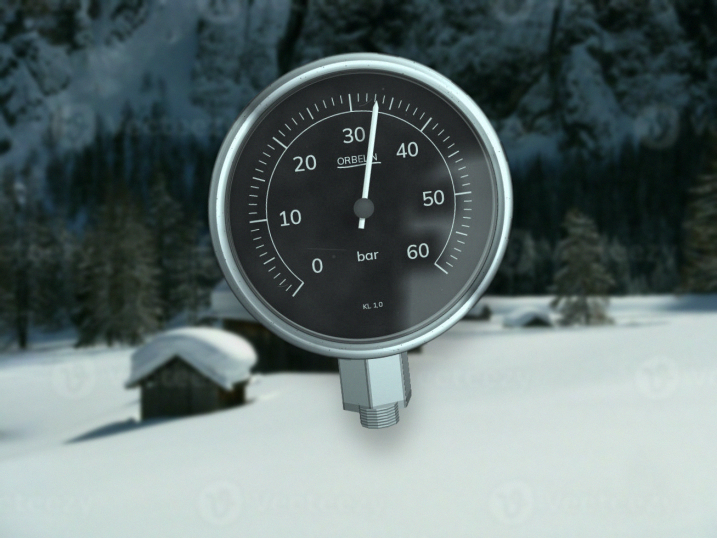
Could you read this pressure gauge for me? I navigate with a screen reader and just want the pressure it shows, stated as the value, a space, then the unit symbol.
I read 33 bar
